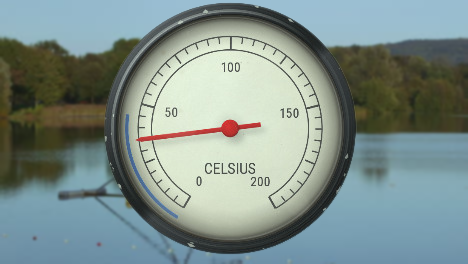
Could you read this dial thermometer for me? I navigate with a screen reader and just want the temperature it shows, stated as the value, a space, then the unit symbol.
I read 35 °C
